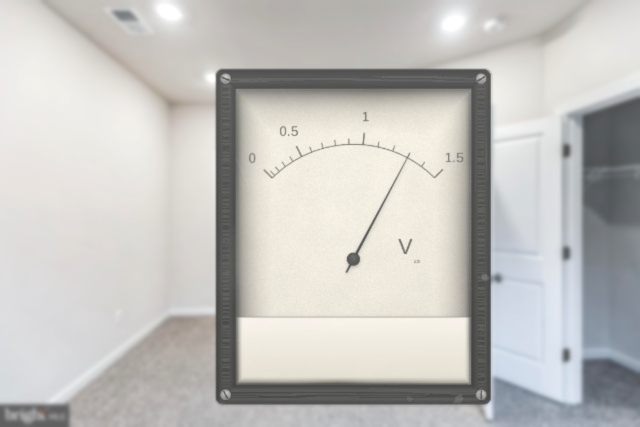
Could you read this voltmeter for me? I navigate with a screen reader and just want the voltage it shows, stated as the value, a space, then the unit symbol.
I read 1.3 V
